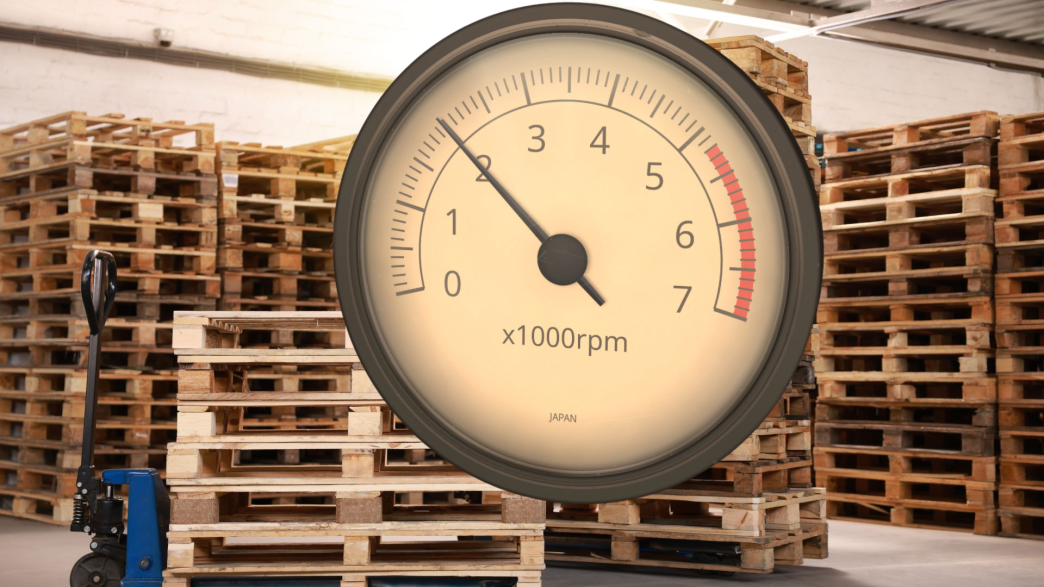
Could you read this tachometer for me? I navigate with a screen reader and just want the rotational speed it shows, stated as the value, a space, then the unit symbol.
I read 2000 rpm
